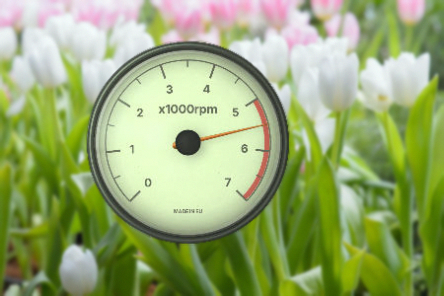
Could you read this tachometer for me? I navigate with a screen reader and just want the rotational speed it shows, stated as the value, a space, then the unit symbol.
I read 5500 rpm
